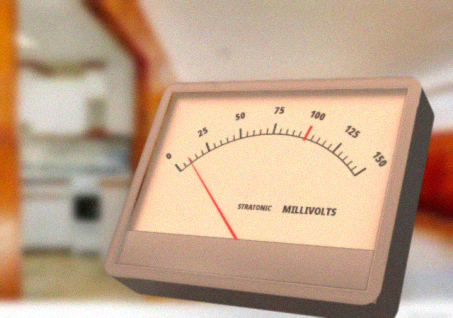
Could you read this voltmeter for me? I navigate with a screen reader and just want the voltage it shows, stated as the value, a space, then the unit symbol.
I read 10 mV
